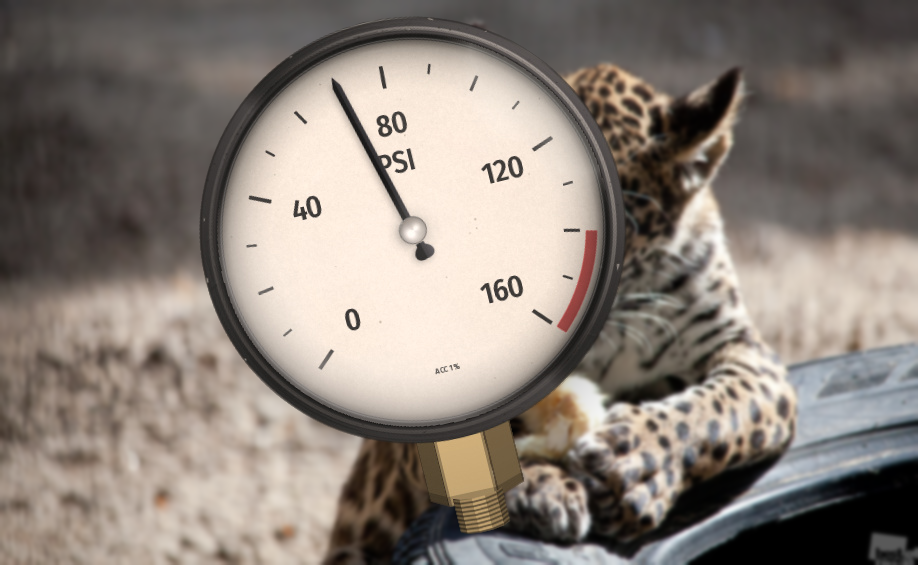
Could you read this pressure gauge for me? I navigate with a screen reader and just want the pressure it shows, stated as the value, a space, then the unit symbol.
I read 70 psi
